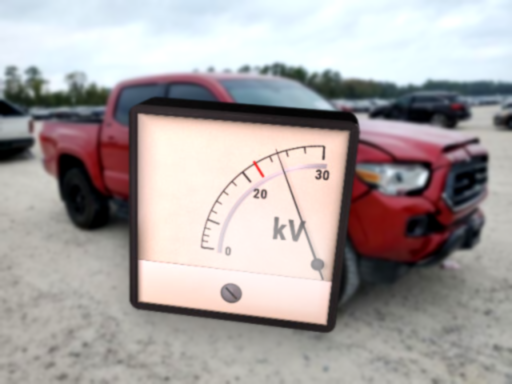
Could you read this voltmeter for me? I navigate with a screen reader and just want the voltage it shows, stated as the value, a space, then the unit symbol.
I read 25 kV
